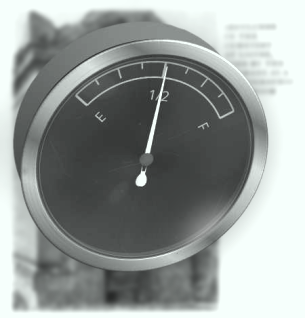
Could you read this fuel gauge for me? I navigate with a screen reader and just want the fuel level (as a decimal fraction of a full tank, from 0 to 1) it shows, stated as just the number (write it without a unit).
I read 0.5
